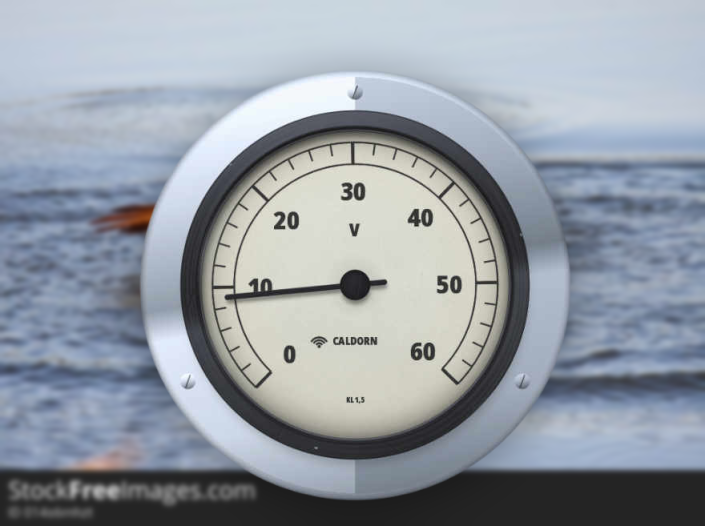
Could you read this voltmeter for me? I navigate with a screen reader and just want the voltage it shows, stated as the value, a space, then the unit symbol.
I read 9 V
